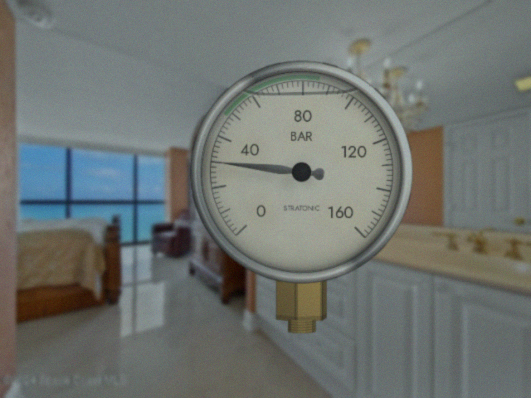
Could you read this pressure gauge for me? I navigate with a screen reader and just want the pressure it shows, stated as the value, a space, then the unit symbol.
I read 30 bar
